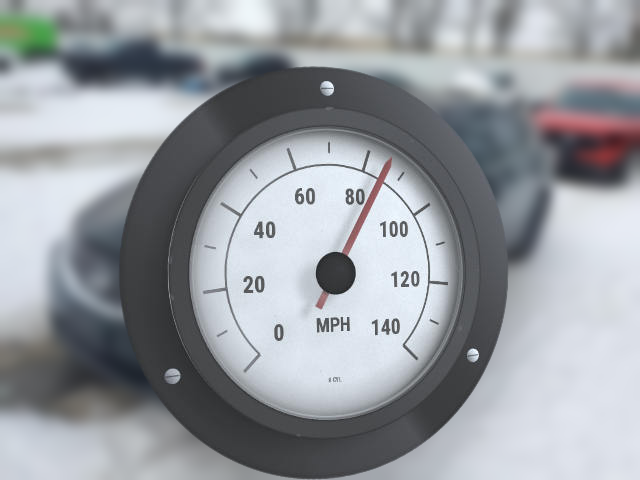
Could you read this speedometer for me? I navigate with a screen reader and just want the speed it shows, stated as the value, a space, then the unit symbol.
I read 85 mph
